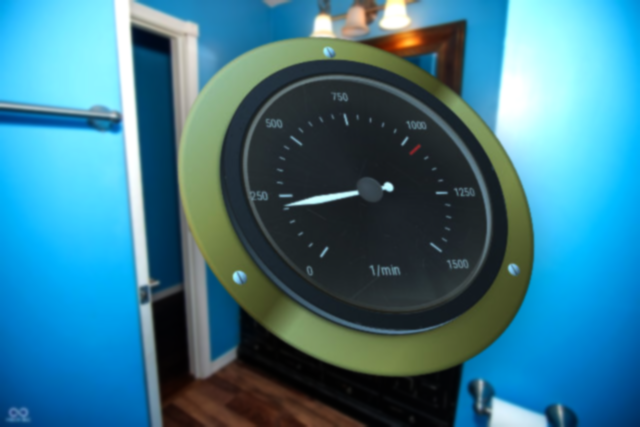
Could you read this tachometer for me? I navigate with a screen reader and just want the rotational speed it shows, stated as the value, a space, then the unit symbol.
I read 200 rpm
